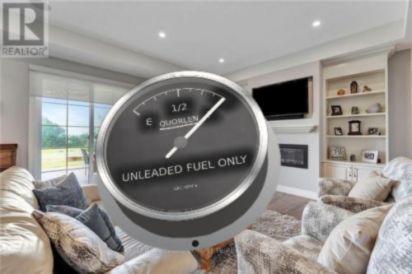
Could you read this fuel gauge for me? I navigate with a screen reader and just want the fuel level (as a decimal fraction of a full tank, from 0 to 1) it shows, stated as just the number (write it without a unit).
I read 1
